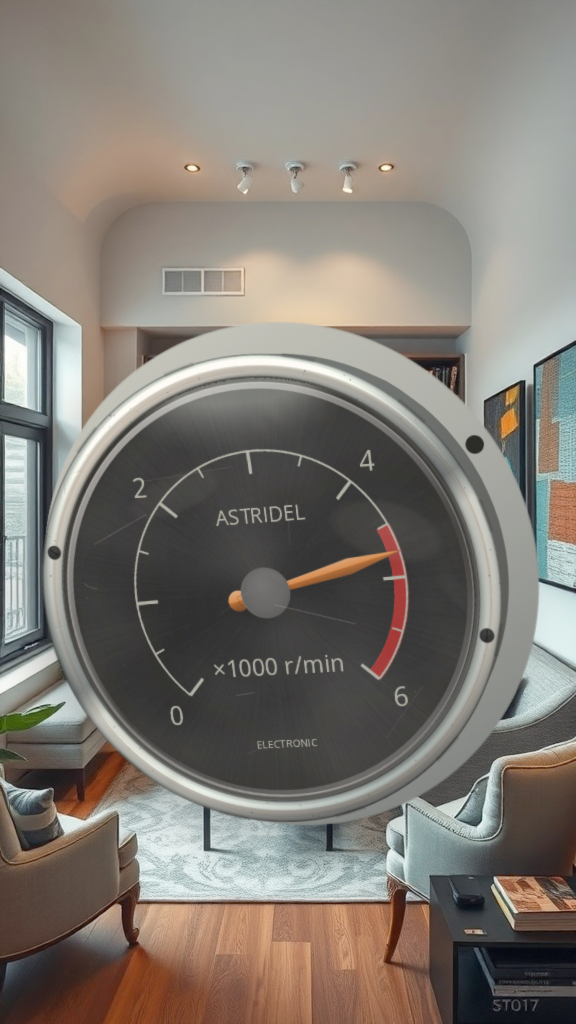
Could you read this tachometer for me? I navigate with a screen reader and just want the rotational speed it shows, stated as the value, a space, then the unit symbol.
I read 4750 rpm
